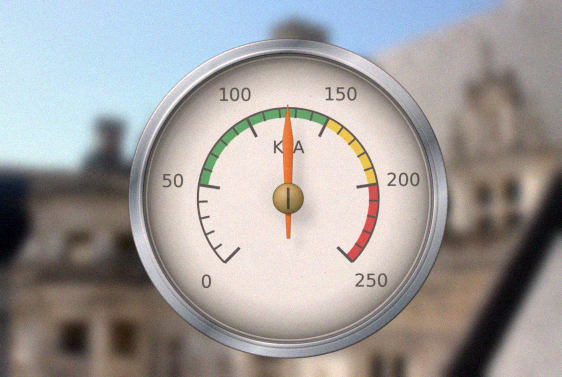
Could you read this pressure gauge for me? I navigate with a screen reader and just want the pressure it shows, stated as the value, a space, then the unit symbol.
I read 125 kPa
